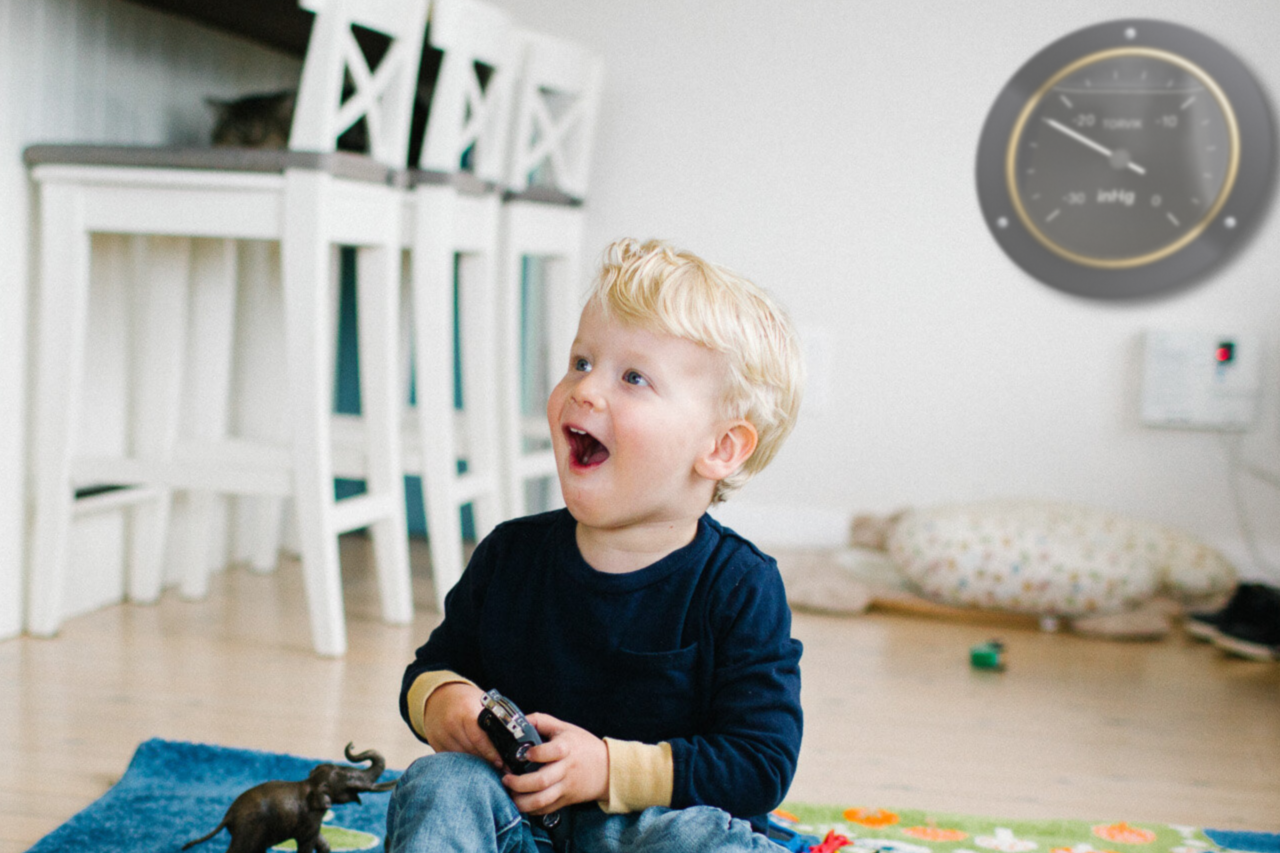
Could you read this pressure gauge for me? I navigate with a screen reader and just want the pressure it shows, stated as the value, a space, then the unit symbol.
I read -22 inHg
